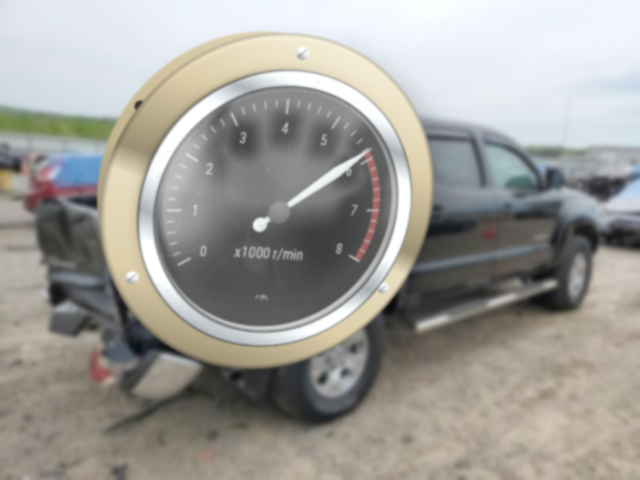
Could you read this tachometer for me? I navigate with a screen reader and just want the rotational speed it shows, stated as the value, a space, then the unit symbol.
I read 5800 rpm
